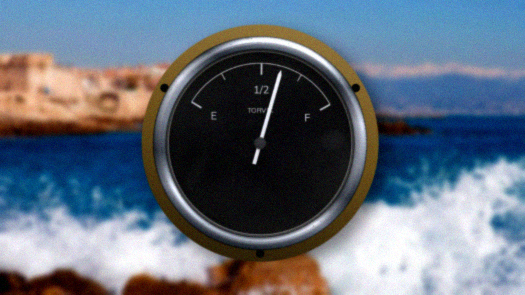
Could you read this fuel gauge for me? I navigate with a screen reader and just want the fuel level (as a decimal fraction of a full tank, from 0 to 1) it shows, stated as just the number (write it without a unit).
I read 0.625
